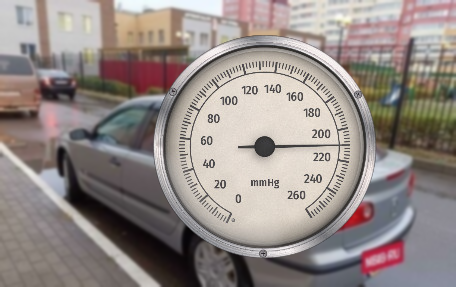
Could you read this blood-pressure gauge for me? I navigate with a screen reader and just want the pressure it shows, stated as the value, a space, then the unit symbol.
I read 210 mmHg
